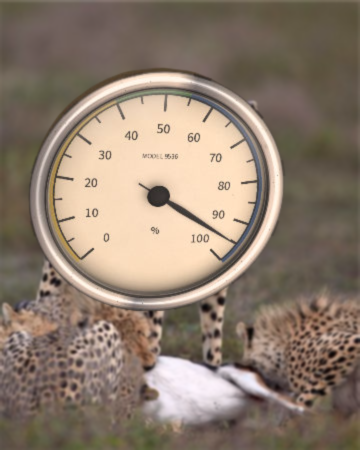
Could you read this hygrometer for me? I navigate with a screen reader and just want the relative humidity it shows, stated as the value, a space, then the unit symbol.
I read 95 %
